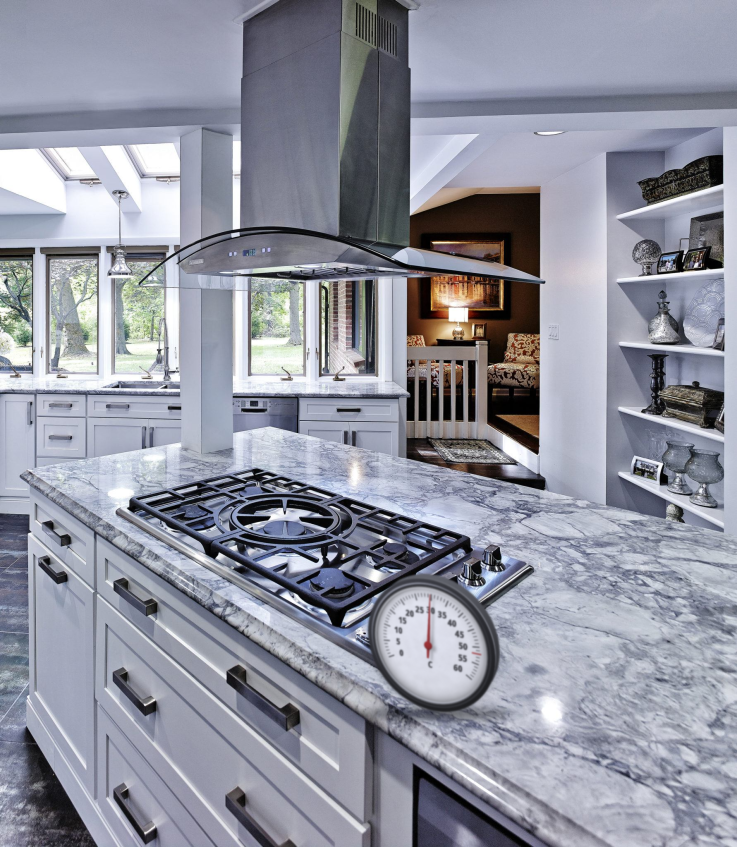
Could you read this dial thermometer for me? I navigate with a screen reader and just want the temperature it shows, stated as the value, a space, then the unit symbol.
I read 30 °C
